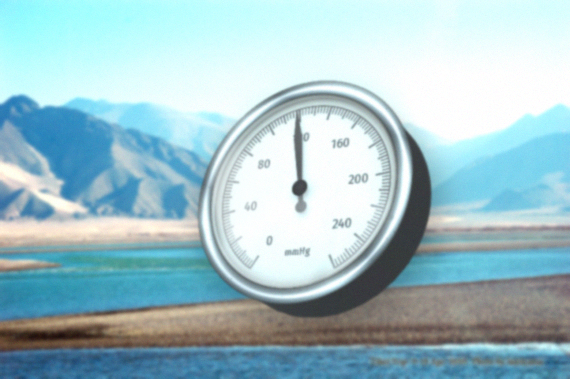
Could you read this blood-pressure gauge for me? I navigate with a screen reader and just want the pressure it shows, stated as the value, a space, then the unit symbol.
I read 120 mmHg
